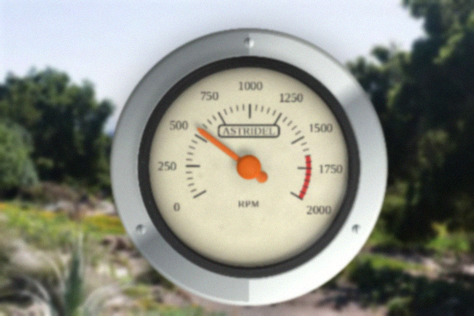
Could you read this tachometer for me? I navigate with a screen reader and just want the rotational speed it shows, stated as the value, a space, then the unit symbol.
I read 550 rpm
